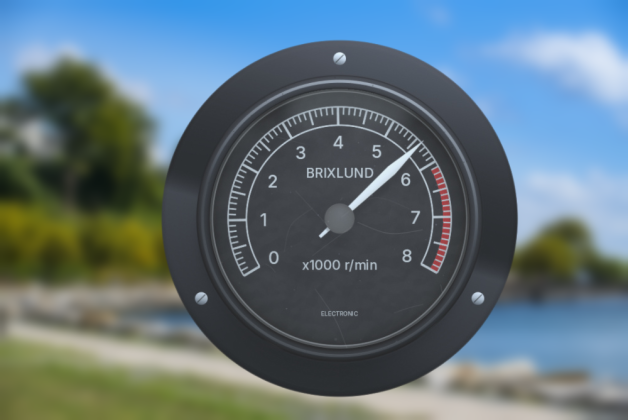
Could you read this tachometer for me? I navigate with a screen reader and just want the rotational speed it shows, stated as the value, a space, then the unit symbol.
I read 5600 rpm
